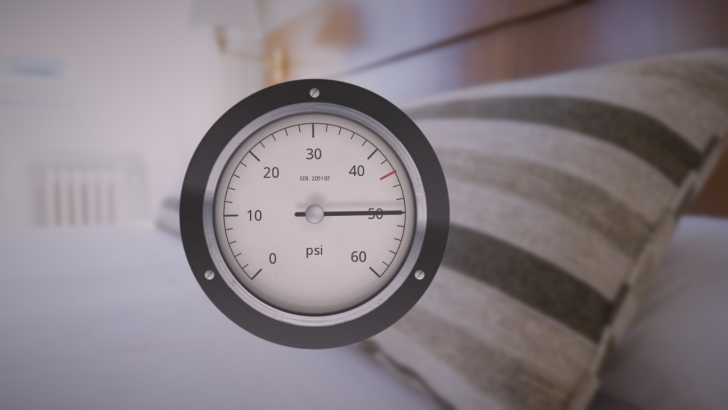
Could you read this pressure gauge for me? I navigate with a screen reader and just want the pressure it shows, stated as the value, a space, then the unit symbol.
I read 50 psi
